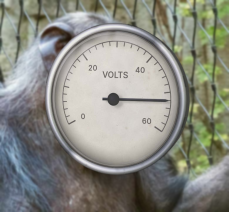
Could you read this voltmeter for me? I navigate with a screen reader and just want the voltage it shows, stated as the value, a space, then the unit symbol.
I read 52 V
